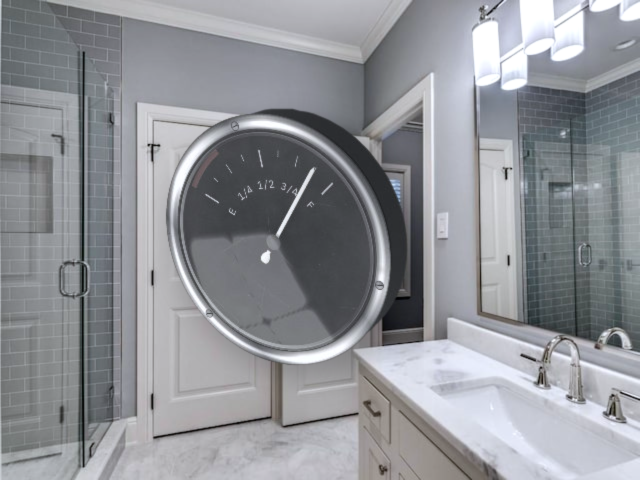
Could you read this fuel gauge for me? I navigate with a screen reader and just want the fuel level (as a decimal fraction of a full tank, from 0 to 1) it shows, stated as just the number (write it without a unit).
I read 0.875
